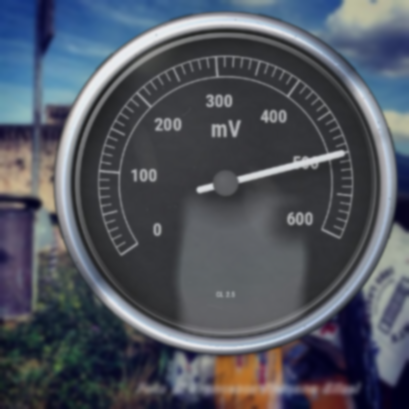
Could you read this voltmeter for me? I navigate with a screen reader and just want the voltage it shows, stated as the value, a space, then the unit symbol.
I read 500 mV
